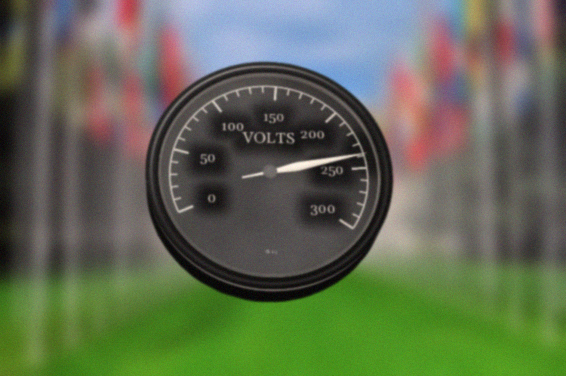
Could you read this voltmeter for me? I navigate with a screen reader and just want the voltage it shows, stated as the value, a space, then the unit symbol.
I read 240 V
